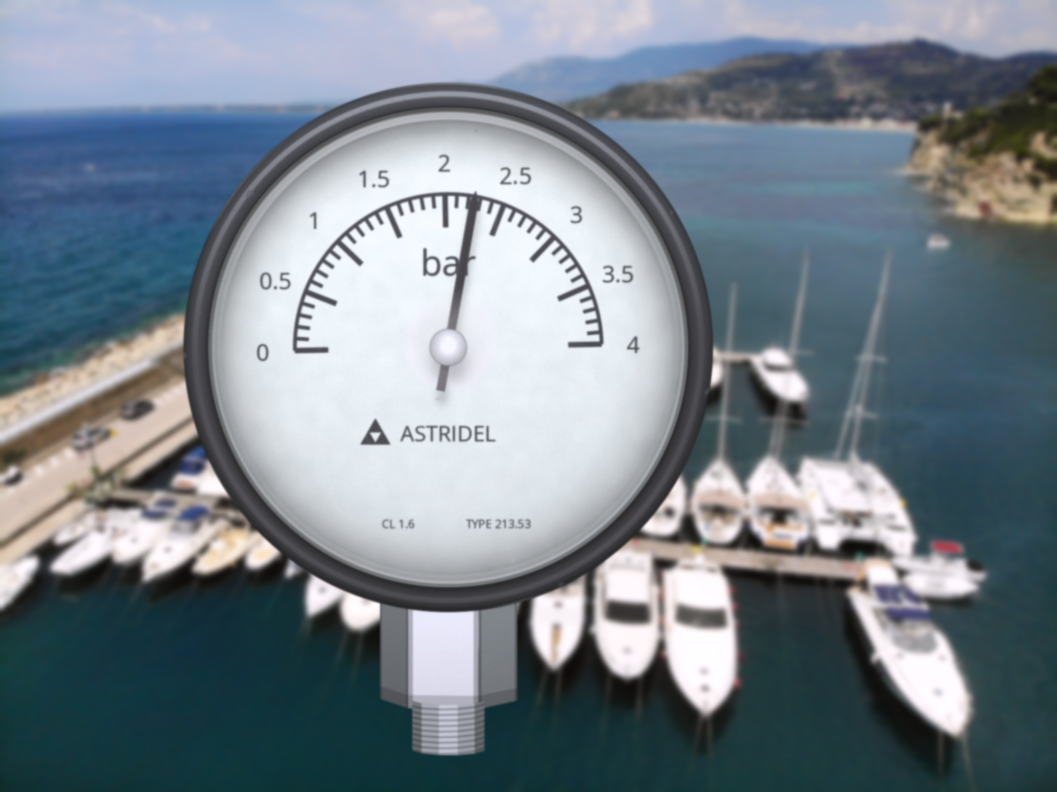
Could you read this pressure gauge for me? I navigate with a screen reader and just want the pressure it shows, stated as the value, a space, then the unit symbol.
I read 2.25 bar
